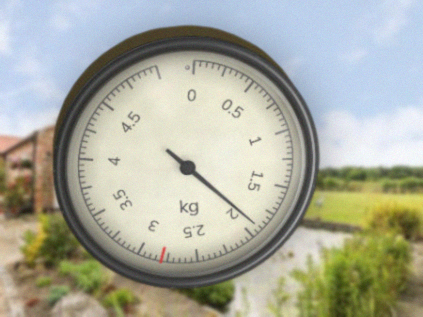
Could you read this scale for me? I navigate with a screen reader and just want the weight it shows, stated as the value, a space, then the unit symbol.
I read 1.9 kg
